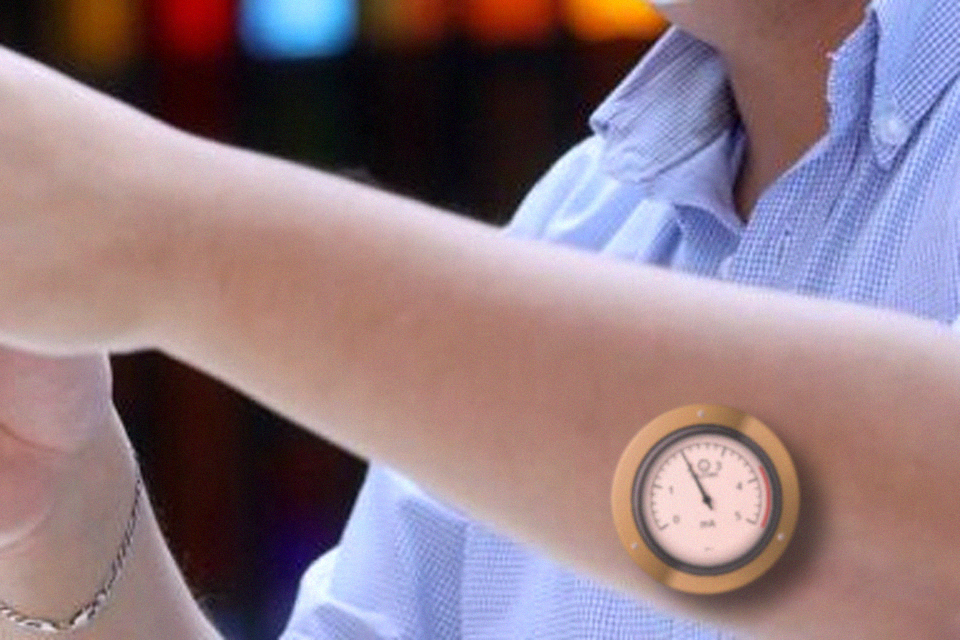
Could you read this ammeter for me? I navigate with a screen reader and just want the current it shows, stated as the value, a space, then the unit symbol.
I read 2 mA
